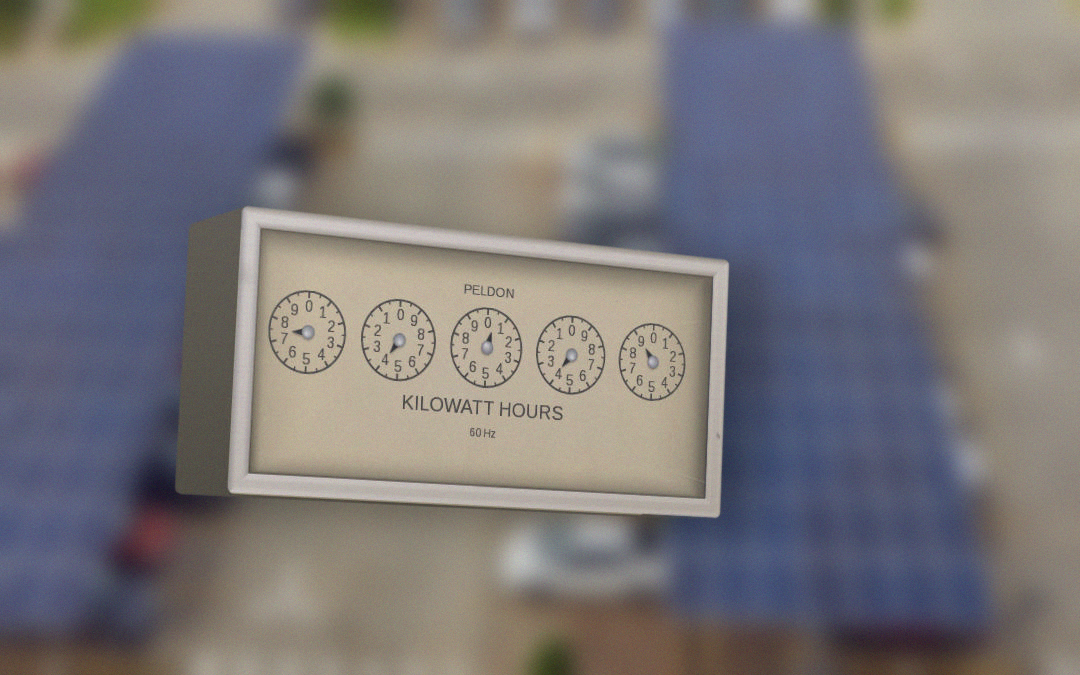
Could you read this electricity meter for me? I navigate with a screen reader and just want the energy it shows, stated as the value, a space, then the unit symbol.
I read 74039 kWh
